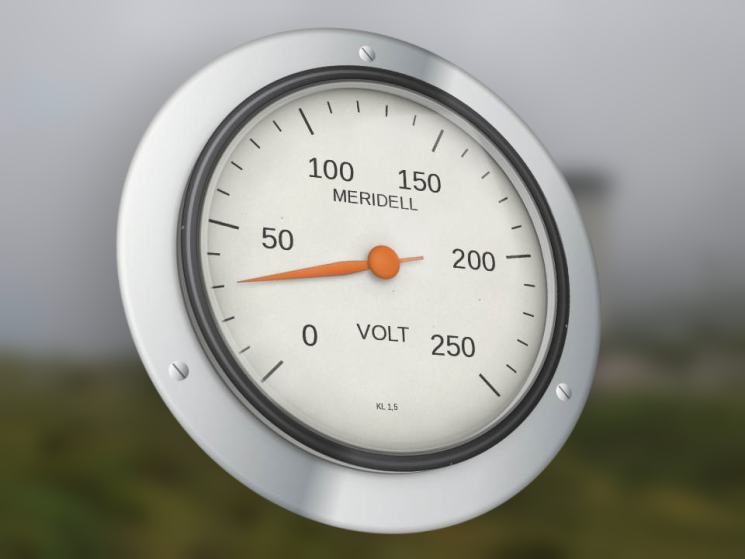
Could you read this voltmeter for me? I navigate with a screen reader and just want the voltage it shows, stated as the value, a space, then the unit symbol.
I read 30 V
